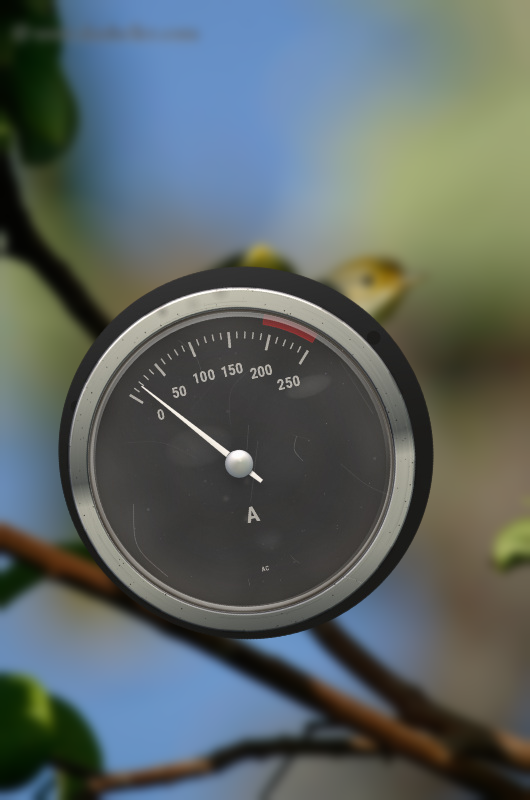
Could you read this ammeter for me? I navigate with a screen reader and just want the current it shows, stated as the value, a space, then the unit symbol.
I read 20 A
